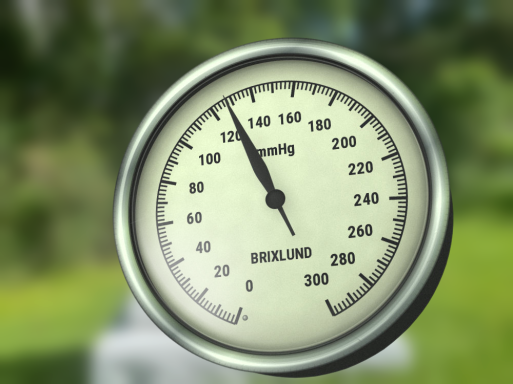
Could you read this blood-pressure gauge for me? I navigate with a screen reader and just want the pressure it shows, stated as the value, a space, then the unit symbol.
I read 128 mmHg
